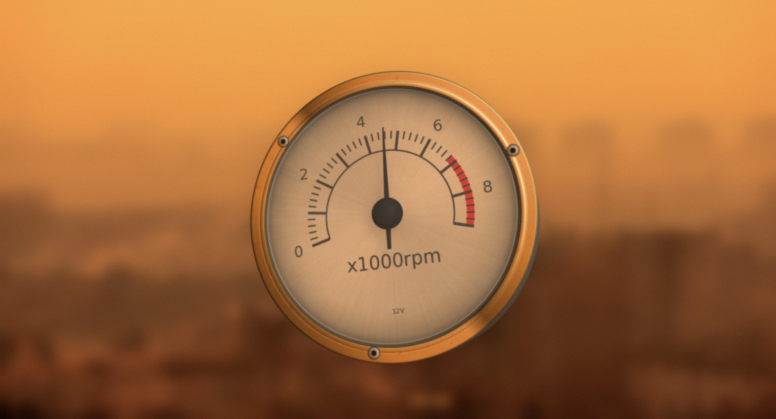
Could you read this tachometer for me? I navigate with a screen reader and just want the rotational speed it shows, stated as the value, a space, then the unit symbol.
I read 4600 rpm
